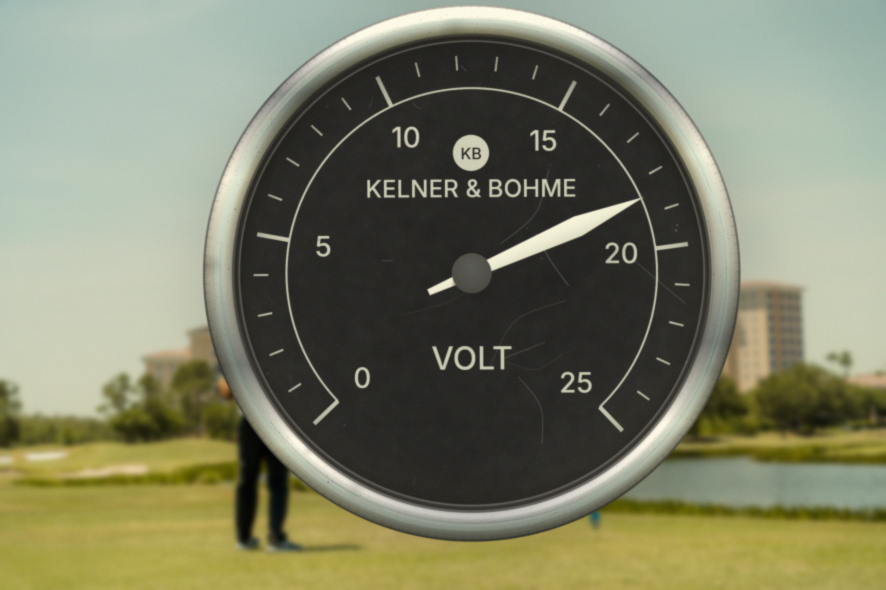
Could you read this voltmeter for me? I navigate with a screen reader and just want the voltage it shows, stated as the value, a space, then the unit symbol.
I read 18.5 V
